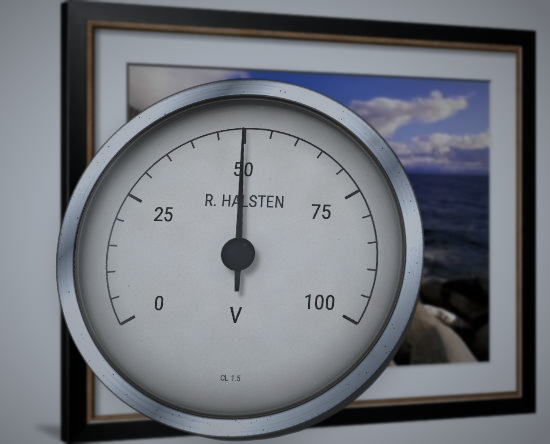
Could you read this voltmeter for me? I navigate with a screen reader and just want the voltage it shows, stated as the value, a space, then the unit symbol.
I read 50 V
